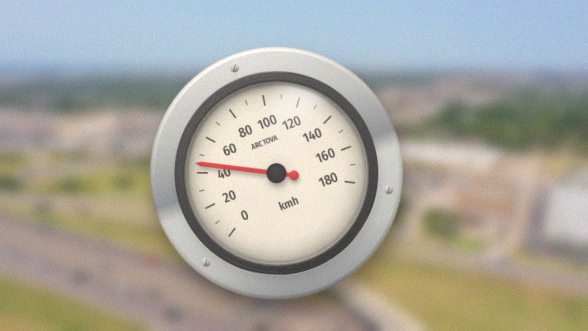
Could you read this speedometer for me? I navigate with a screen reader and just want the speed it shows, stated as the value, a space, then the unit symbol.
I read 45 km/h
